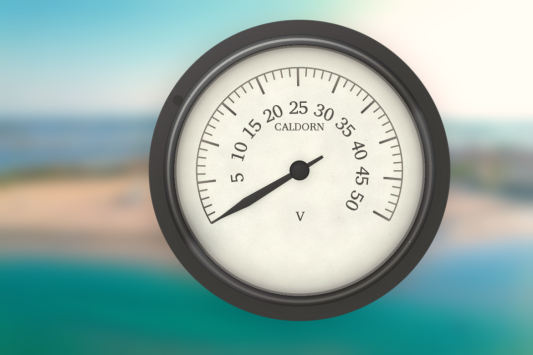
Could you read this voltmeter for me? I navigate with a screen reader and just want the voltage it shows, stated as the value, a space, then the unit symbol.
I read 0 V
